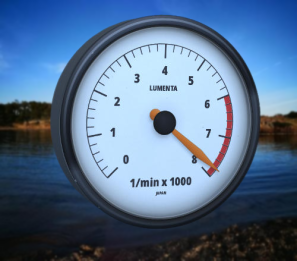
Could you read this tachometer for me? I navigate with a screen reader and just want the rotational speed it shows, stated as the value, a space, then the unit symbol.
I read 7800 rpm
